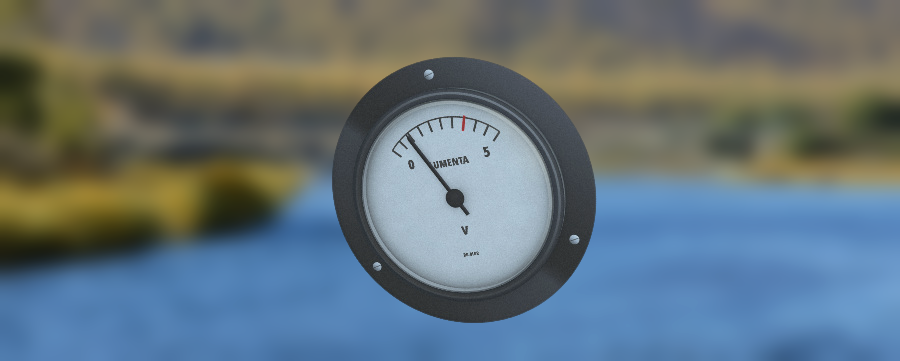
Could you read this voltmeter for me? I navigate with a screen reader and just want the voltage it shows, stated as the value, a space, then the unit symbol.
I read 1 V
